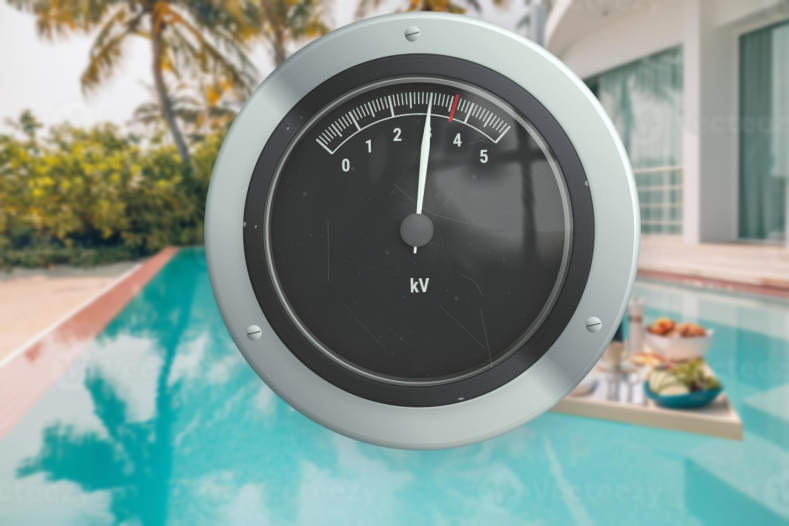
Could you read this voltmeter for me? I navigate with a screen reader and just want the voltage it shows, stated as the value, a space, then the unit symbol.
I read 3 kV
